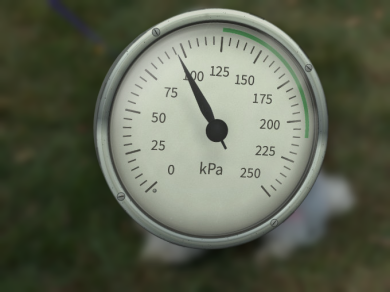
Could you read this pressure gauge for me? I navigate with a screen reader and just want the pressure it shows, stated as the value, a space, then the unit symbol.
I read 95 kPa
